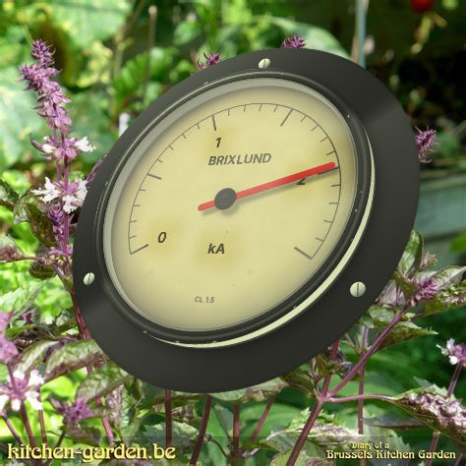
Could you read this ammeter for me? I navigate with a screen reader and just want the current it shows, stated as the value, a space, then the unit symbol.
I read 2 kA
